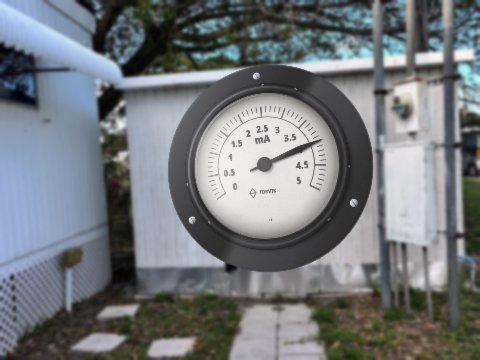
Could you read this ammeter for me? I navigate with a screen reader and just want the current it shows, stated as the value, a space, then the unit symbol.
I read 4 mA
